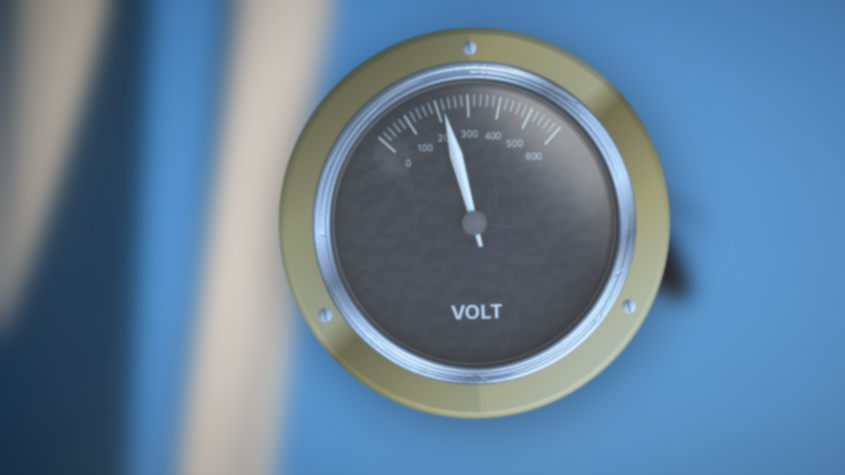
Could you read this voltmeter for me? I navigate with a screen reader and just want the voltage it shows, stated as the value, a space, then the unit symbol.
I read 220 V
